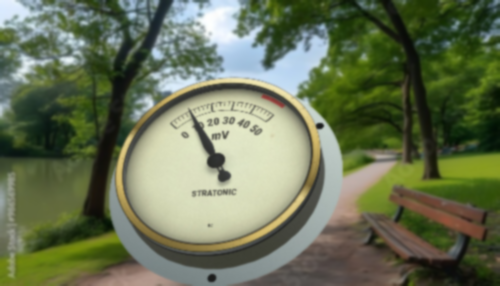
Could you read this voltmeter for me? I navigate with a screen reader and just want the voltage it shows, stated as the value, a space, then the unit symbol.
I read 10 mV
